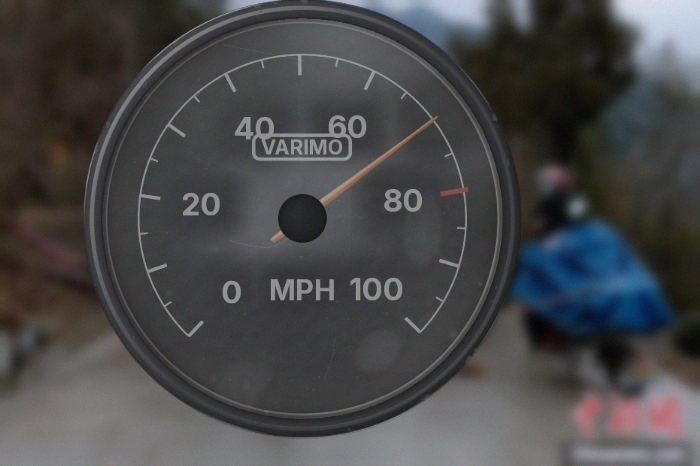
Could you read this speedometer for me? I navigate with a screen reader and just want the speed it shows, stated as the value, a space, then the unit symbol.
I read 70 mph
